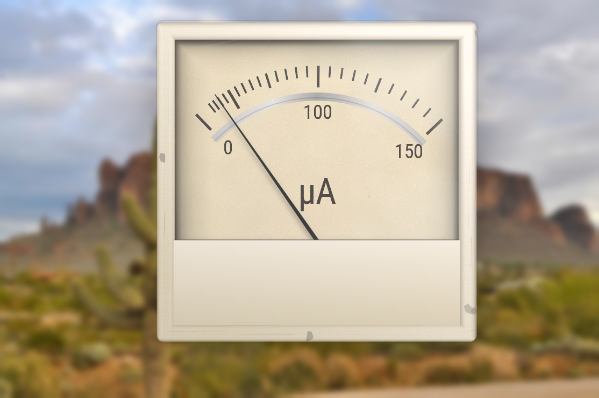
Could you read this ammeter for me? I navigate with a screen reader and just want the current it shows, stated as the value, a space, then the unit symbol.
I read 40 µA
